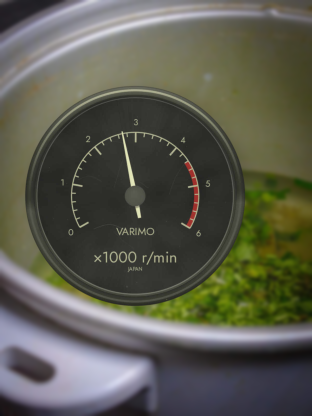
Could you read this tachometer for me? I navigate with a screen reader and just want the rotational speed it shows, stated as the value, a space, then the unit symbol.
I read 2700 rpm
